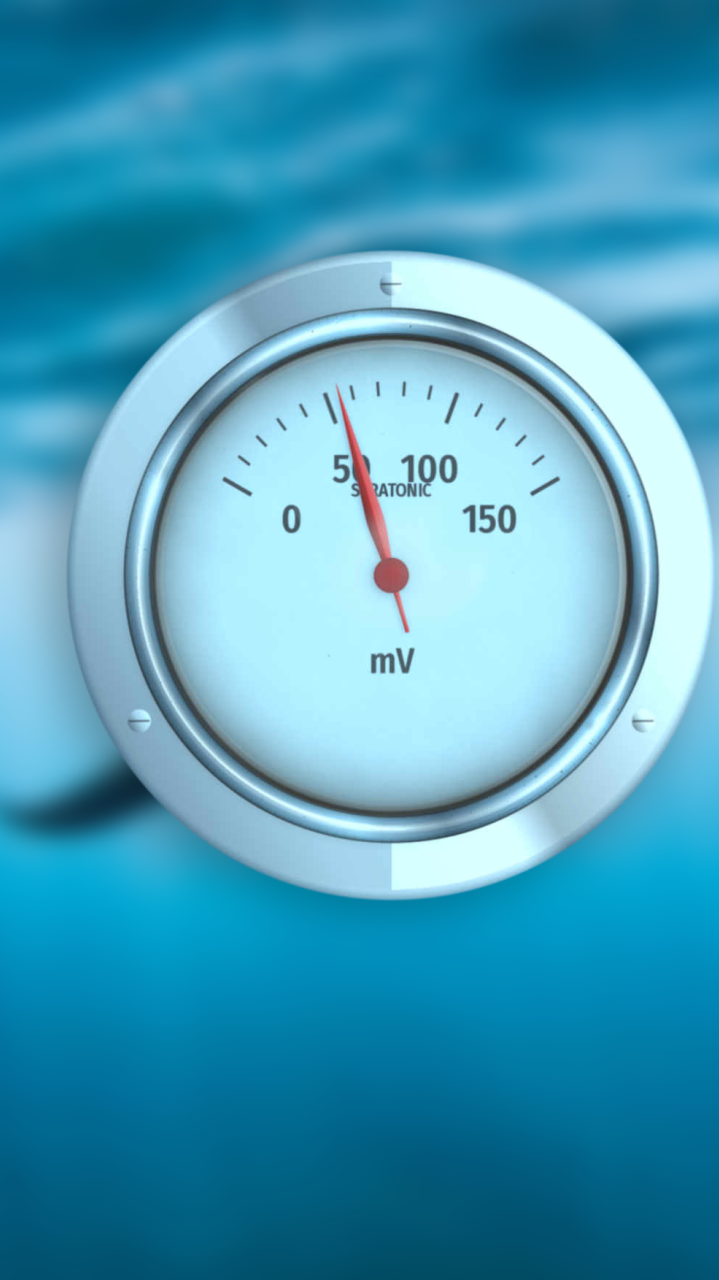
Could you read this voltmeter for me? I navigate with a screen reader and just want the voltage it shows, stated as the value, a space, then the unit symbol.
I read 55 mV
